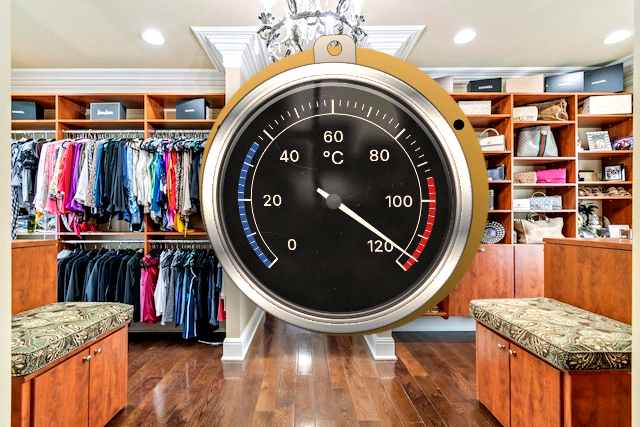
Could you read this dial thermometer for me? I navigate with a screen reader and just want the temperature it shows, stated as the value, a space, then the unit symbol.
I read 116 °C
